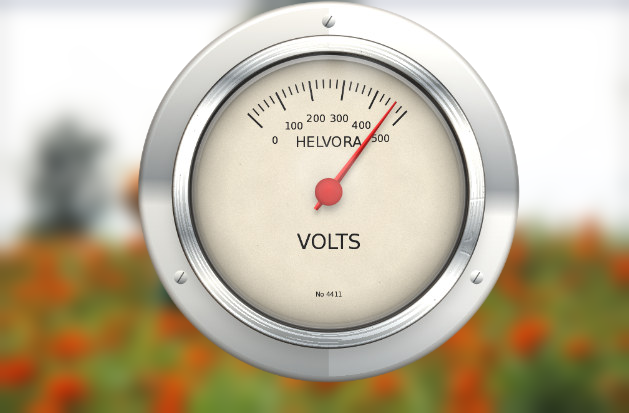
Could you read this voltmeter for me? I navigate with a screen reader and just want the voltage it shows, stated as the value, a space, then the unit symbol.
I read 460 V
